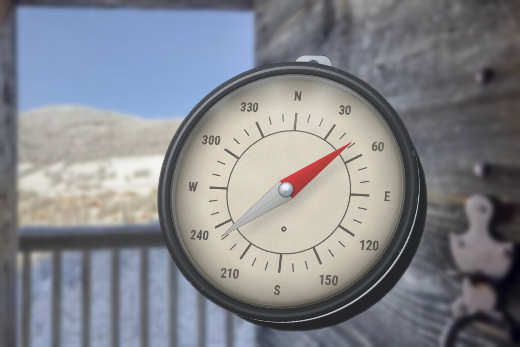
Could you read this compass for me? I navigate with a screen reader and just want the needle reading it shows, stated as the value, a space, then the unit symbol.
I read 50 °
